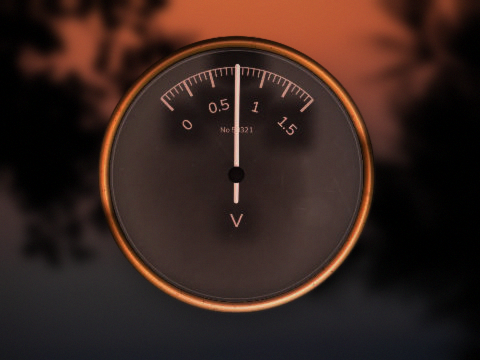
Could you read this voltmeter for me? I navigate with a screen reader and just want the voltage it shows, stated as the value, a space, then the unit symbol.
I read 0.75 V
